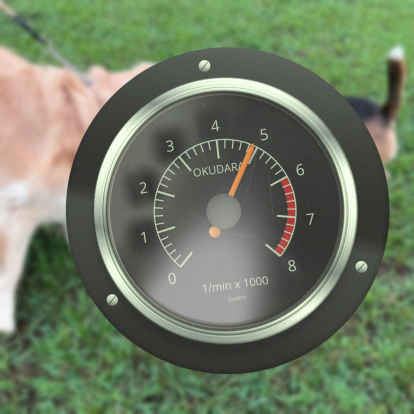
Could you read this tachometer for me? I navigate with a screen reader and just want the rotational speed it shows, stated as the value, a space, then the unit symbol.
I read 4900 rpm
